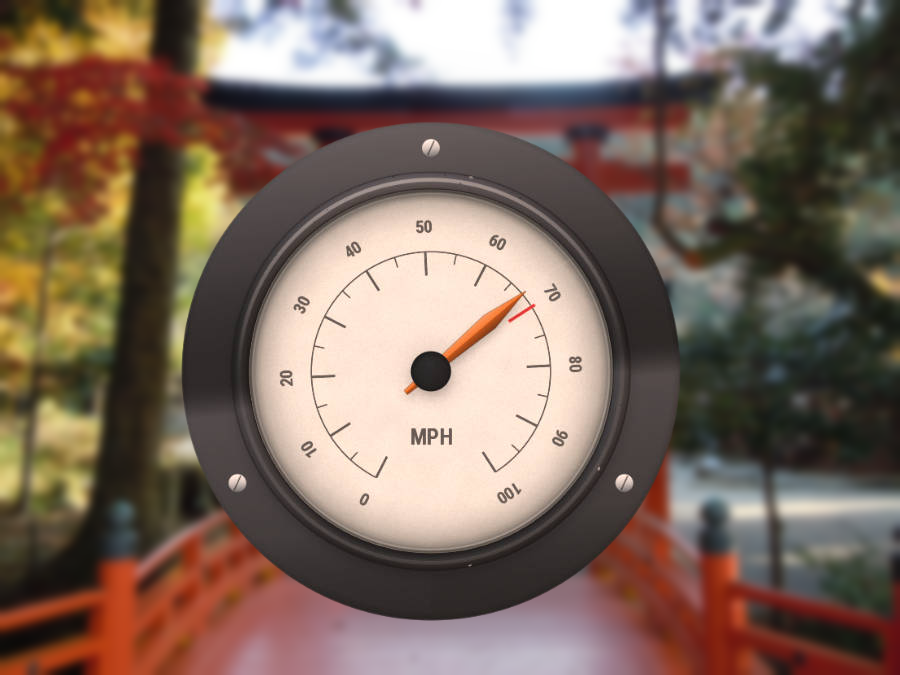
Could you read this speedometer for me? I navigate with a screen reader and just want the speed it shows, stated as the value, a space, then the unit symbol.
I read 67.5 mph
